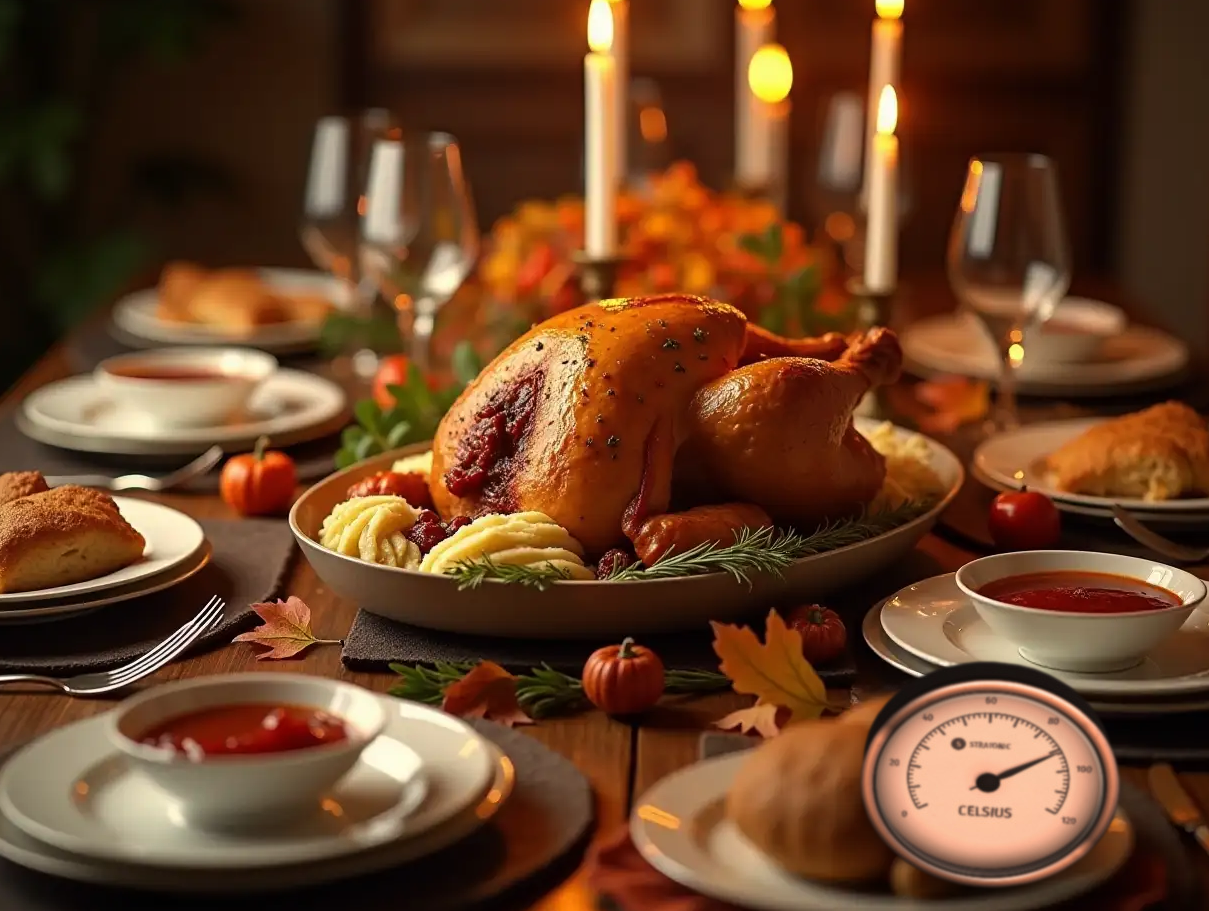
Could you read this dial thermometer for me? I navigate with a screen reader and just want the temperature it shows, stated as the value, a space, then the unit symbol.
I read 90 °C
